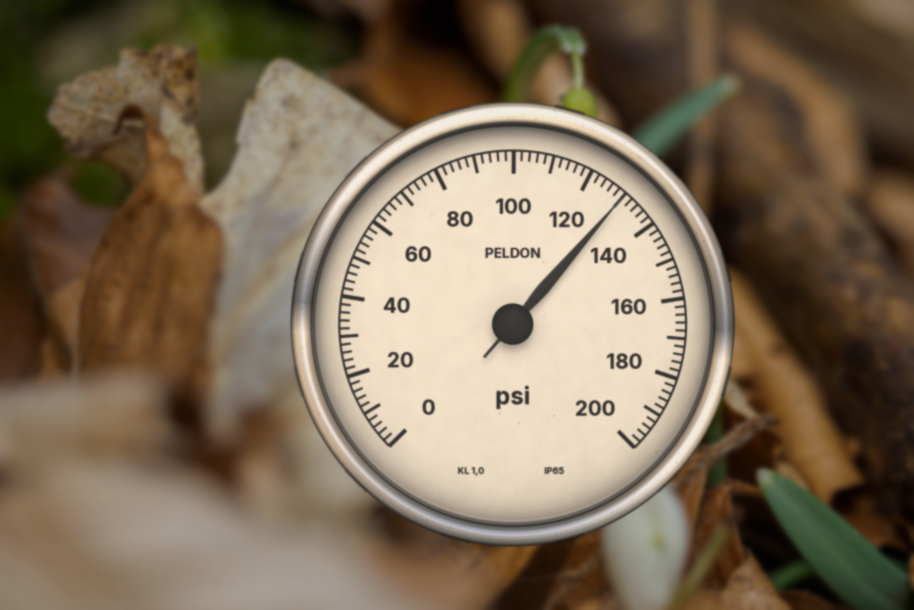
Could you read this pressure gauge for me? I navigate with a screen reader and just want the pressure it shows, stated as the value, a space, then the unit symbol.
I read 130 psi
